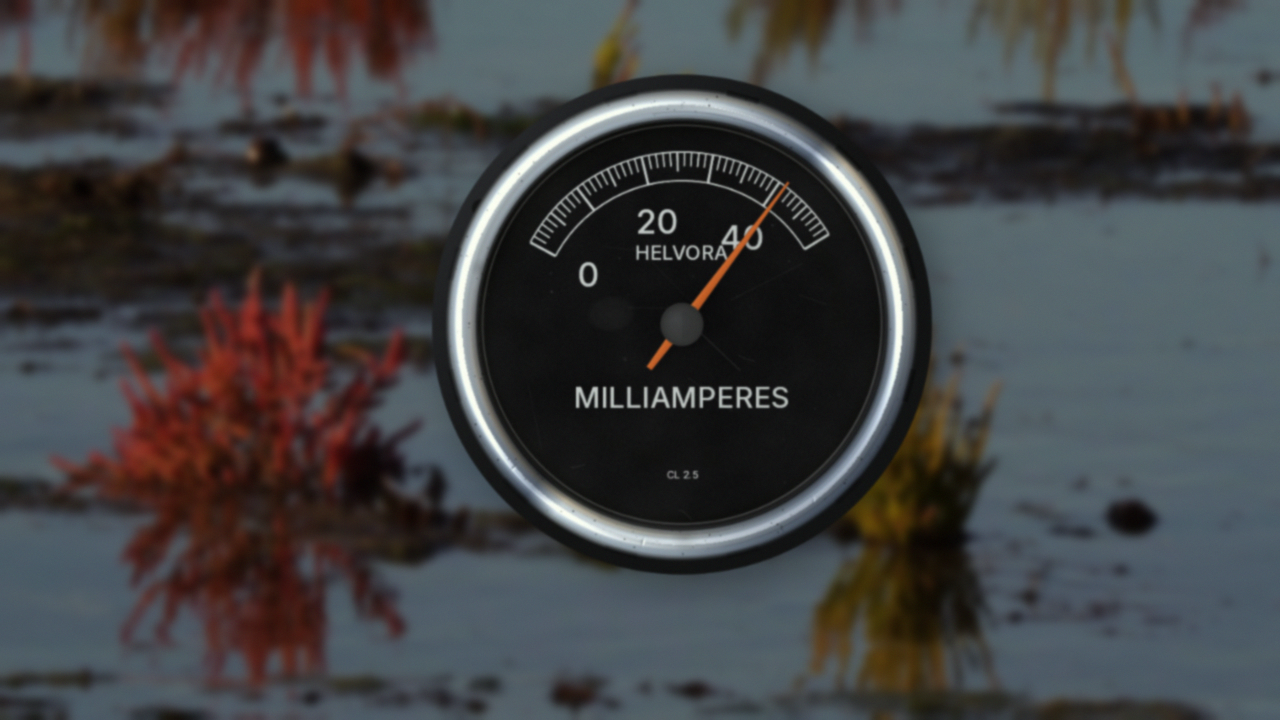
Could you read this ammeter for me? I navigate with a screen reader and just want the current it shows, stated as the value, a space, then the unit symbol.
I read 41 mA
